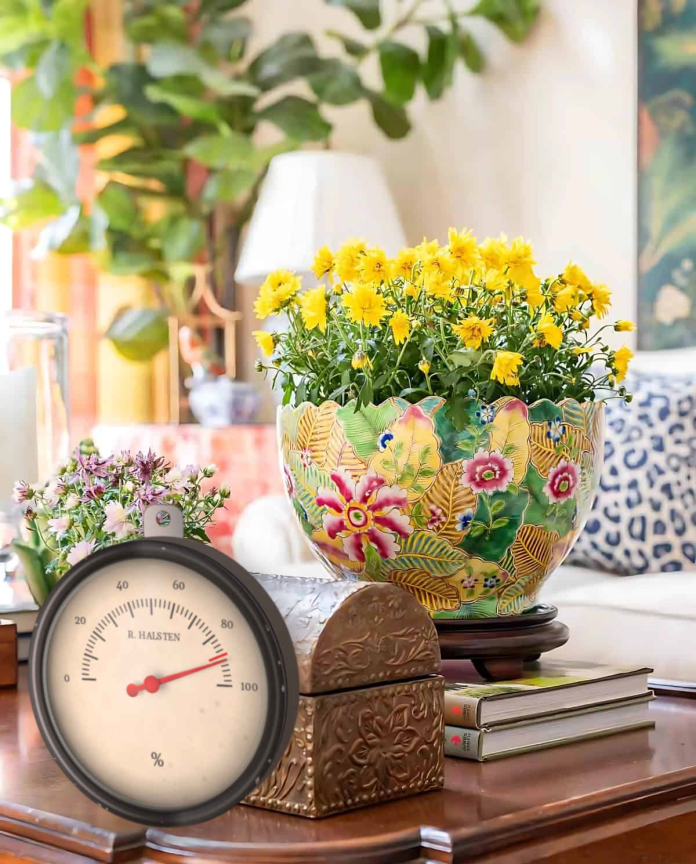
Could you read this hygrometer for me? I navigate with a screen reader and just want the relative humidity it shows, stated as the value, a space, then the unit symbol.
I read 90 %
